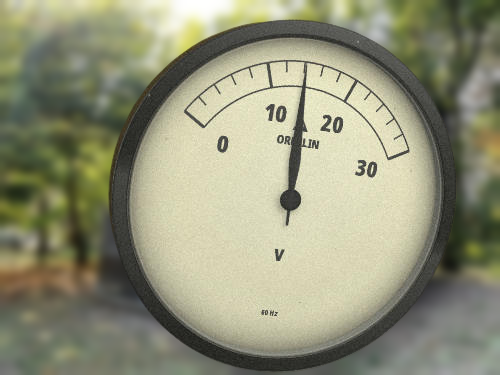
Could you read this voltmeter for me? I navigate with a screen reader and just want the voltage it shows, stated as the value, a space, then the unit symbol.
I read 14 V
